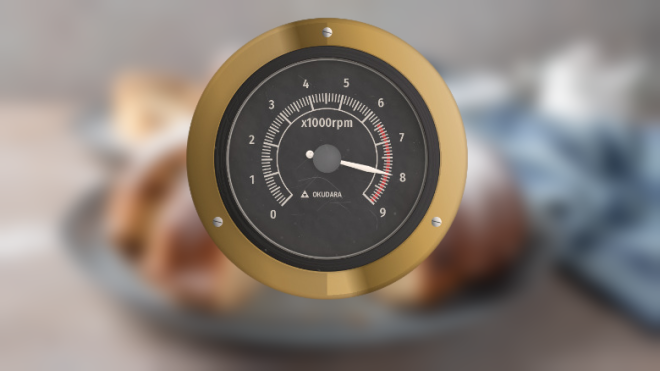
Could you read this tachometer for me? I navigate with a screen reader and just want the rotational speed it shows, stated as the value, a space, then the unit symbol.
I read 8000 rpm
